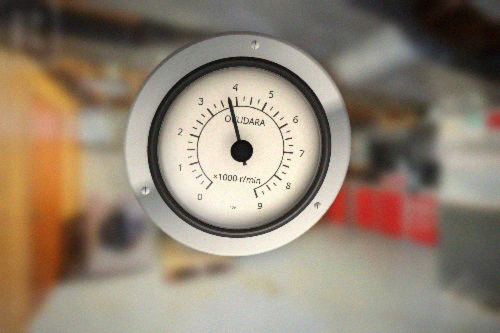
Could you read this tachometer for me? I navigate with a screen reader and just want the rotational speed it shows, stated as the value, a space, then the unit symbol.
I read 3750 rpm
